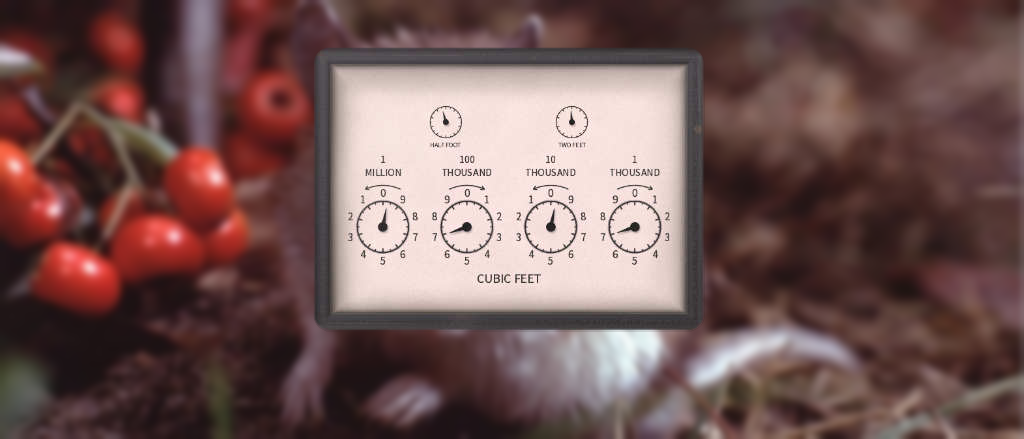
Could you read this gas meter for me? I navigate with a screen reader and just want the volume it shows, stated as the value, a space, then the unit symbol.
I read 969700 ft³
